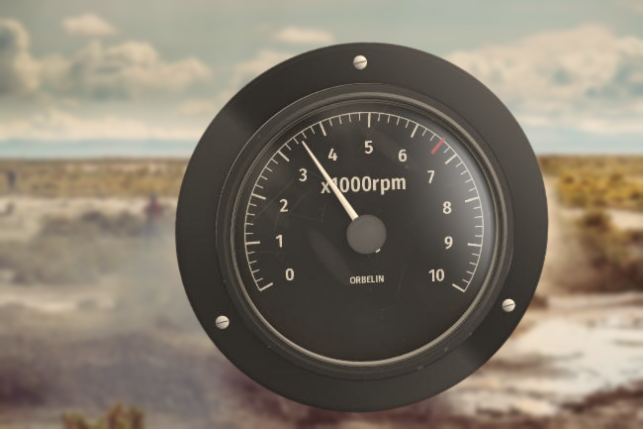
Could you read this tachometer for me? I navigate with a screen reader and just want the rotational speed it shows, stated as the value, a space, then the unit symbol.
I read 3500 rpm
